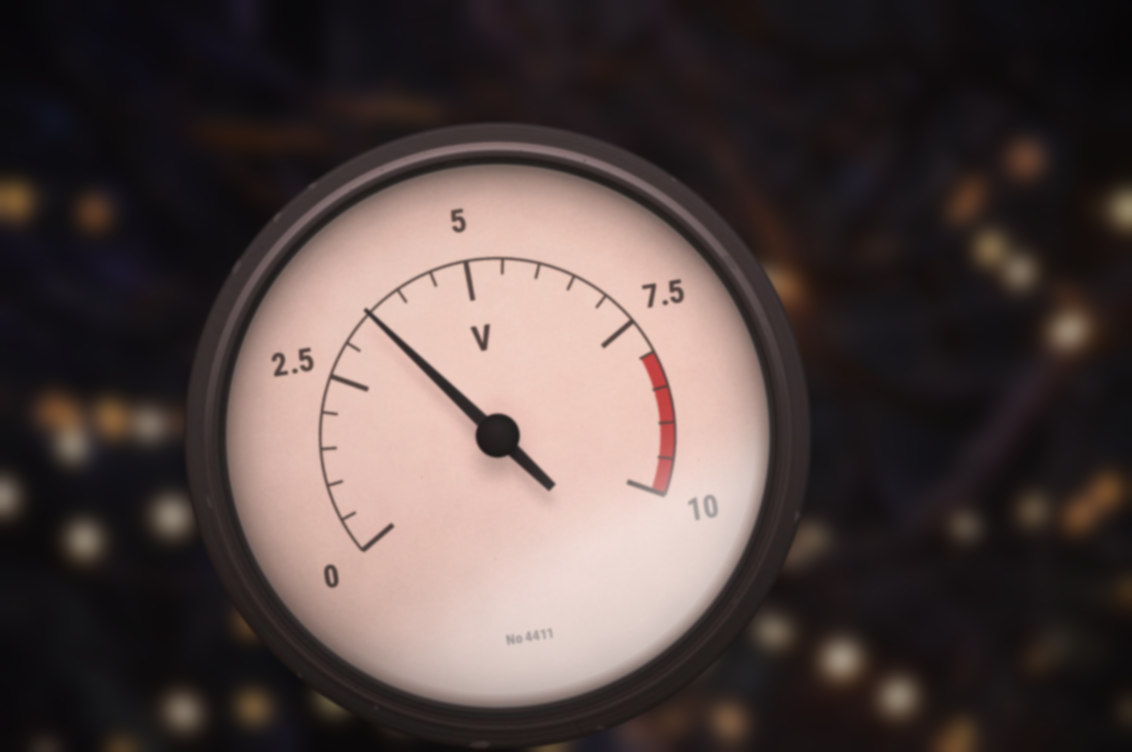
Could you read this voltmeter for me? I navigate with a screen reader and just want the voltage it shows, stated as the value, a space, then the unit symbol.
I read 3.5 V
